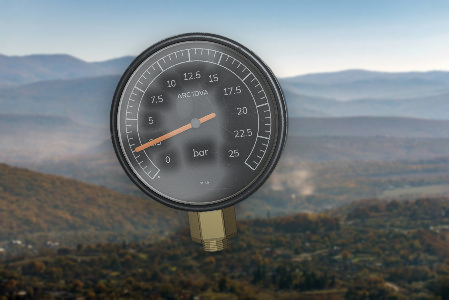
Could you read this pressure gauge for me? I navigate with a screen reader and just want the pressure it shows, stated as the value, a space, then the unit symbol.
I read 2.5 bar
